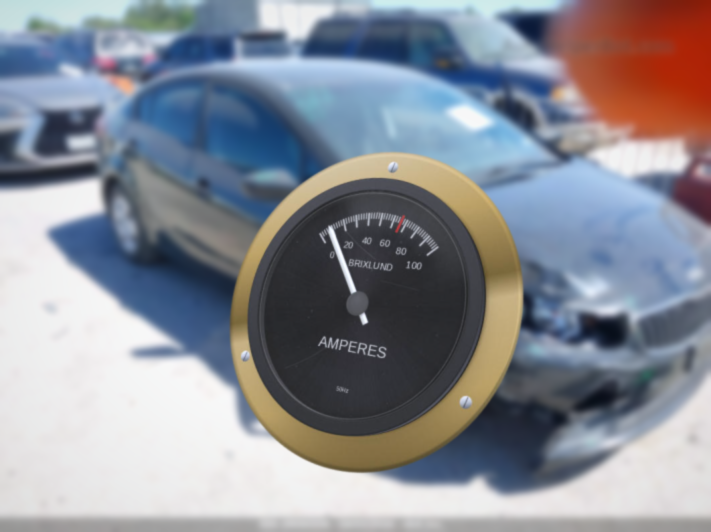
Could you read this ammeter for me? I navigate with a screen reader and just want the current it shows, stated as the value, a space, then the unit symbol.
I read 10 A
